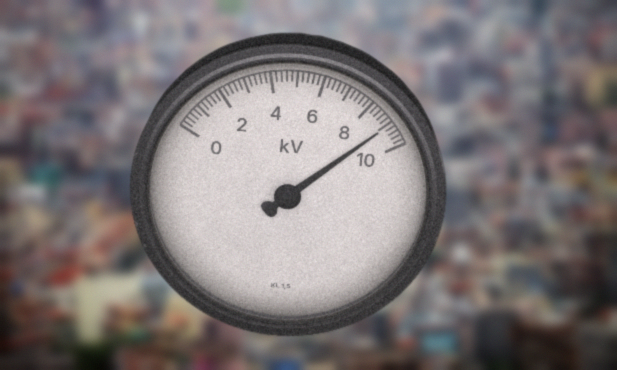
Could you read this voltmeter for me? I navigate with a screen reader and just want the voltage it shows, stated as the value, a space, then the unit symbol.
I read 9 kV
